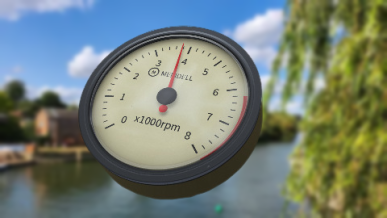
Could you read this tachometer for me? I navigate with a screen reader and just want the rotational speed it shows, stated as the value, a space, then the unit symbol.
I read 3800 rpm
